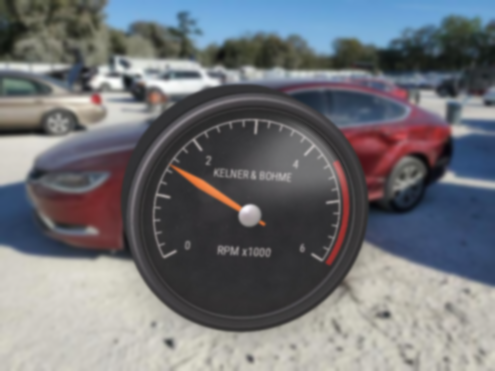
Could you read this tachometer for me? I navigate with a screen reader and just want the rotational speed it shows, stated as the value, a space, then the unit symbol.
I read 1500 rpm
